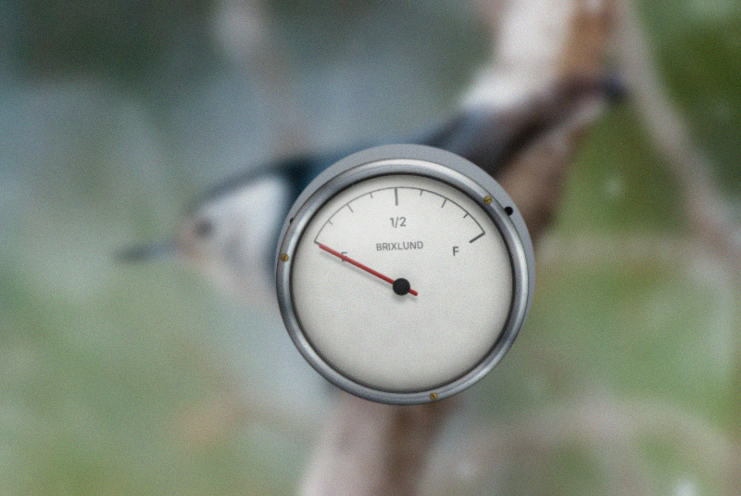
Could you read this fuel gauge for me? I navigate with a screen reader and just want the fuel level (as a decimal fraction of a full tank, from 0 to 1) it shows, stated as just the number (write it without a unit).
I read 0
